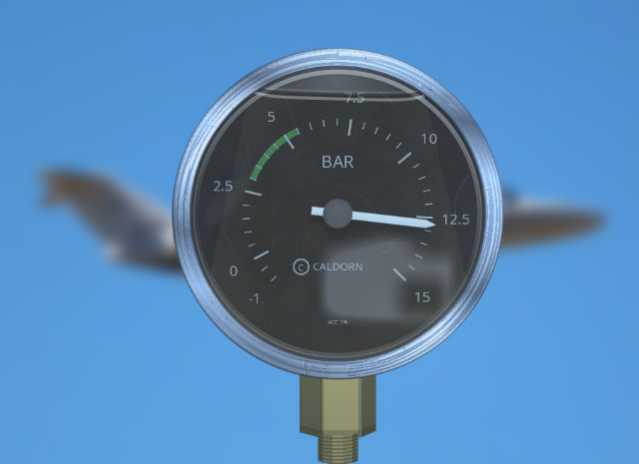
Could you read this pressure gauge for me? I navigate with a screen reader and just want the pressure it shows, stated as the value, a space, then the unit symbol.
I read 12.75 bar
